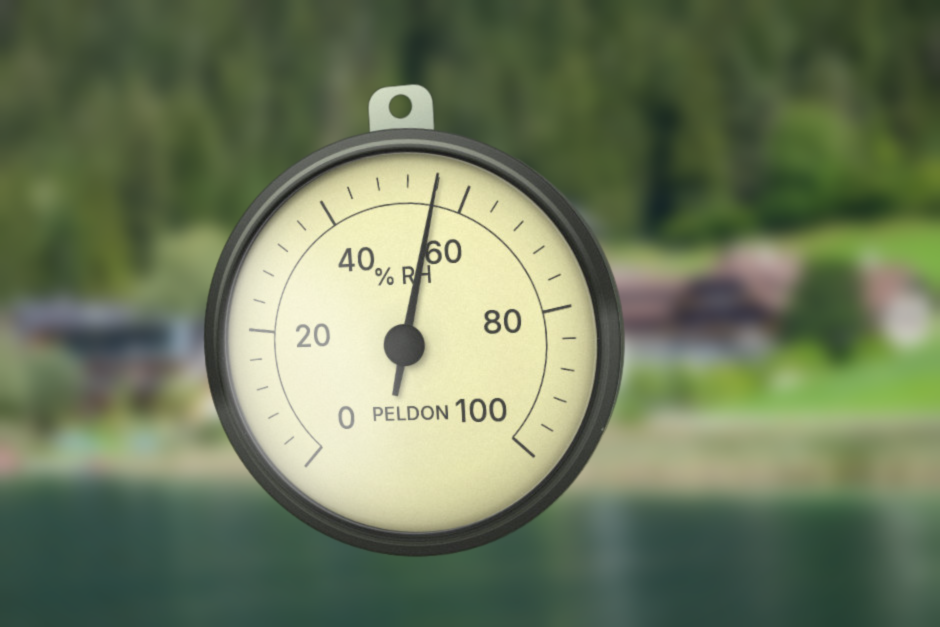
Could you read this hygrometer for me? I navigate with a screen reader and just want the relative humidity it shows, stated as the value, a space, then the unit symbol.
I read 56 %
